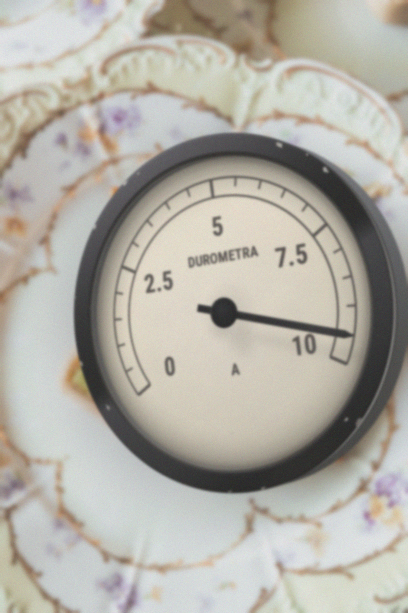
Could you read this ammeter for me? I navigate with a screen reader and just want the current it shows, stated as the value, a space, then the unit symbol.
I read 9.5 A
